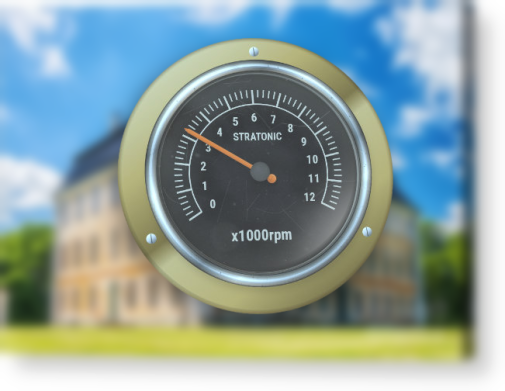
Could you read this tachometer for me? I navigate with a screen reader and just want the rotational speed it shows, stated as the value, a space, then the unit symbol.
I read 3200 rpm
